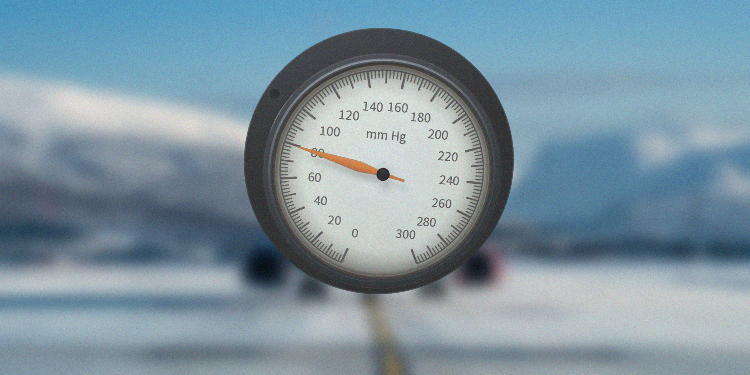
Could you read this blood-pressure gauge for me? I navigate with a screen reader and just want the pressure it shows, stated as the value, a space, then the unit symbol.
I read 80 mmHg
